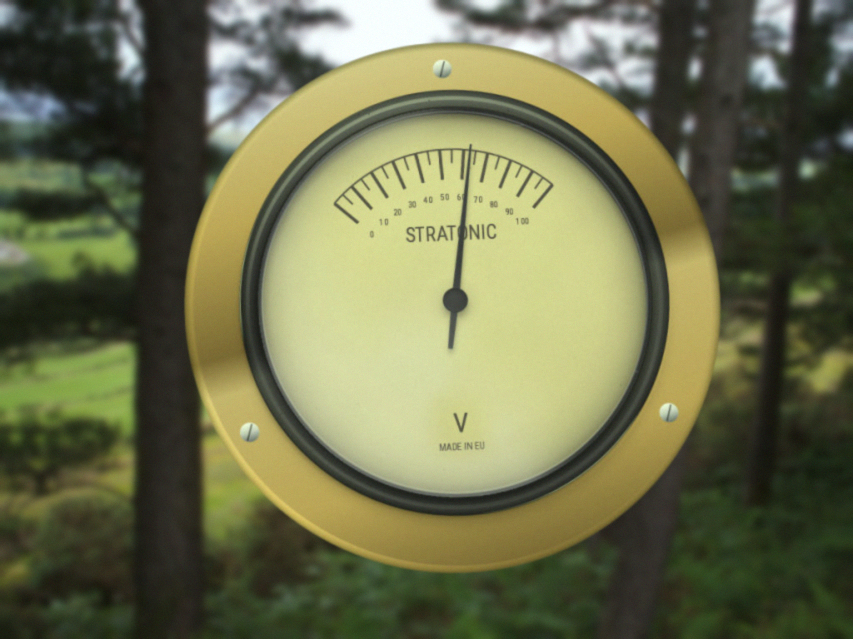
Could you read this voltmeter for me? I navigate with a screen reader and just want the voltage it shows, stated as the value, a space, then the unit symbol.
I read 62.5 V
